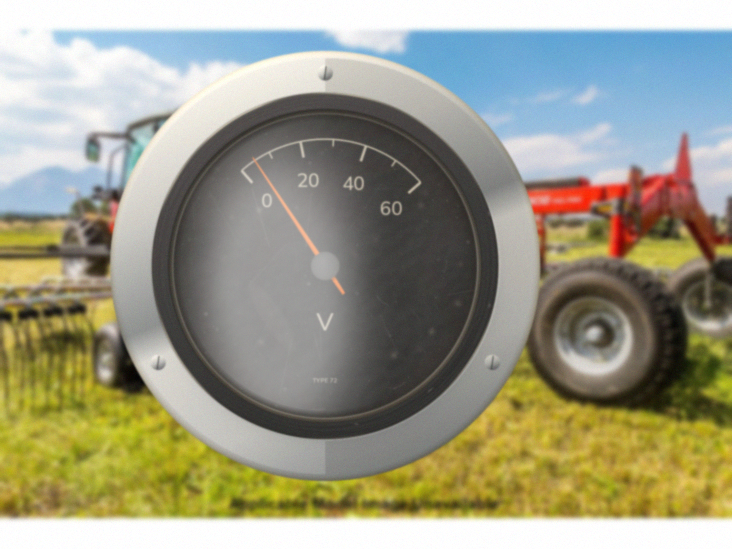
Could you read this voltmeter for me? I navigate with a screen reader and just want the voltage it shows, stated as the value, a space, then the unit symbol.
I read 5 V
